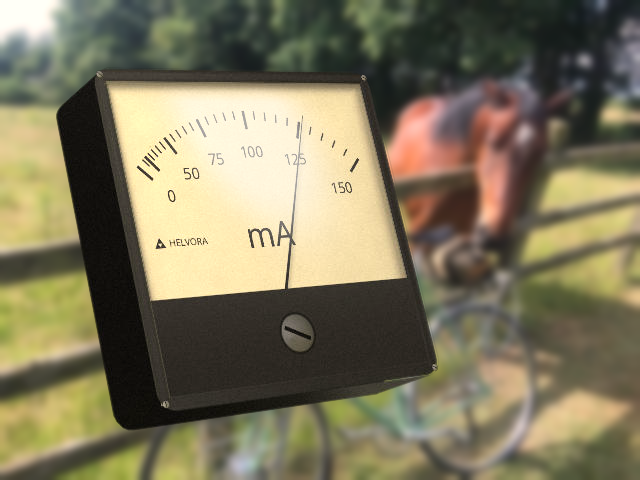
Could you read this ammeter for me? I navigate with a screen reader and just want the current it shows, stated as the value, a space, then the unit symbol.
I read 125 mA
